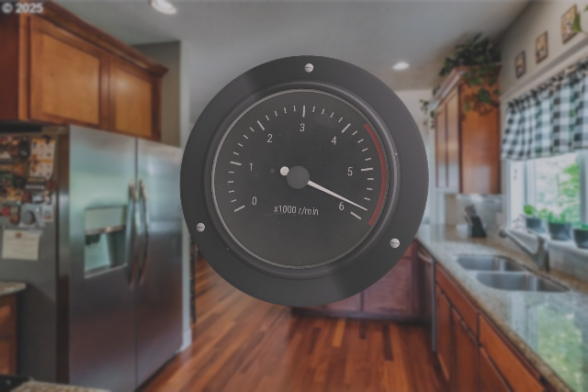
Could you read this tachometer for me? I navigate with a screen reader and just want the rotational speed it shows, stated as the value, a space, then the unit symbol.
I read 5800 rpm
